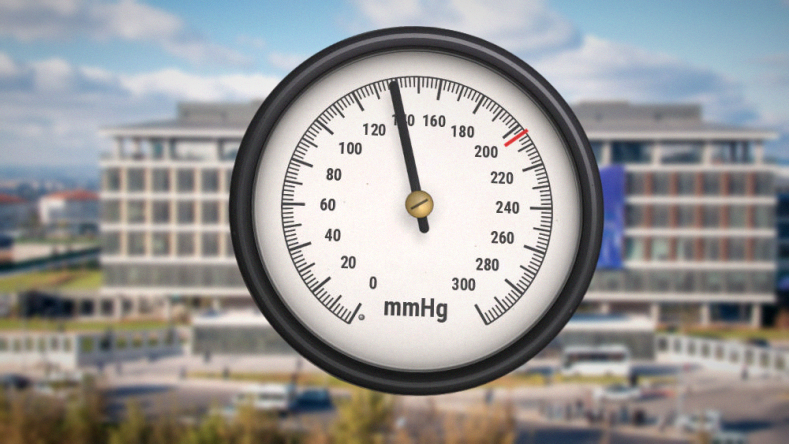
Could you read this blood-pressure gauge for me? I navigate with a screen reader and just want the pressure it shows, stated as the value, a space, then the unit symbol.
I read 138 mmHg
